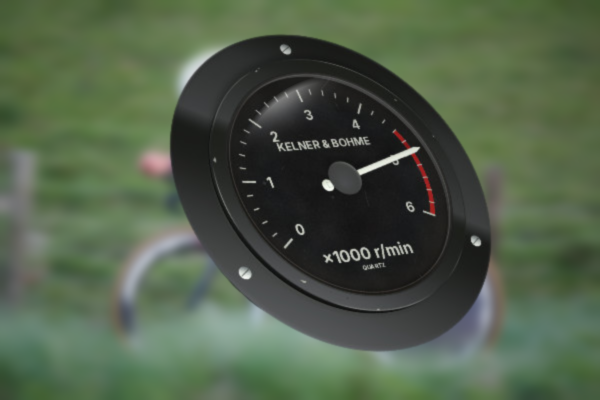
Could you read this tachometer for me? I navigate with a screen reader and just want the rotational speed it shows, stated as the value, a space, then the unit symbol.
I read 5000 rpm
